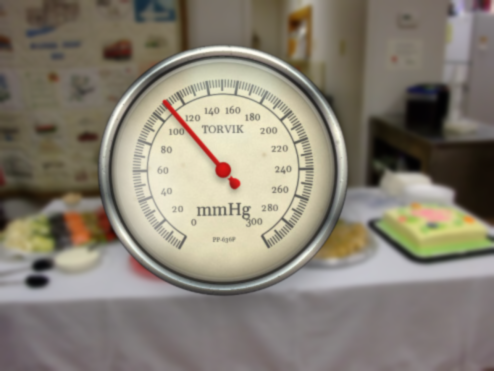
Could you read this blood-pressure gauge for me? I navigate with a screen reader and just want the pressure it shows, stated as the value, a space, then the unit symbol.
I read 110 mmHg
